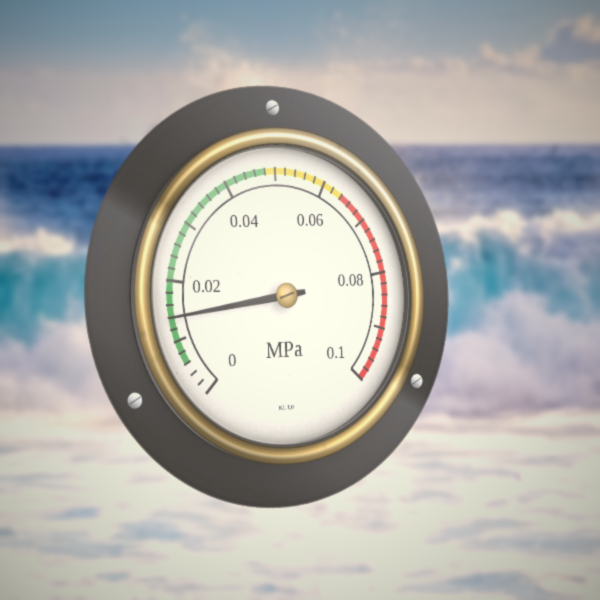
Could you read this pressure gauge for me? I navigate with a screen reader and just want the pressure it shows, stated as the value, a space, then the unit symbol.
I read 0.014 MPa
